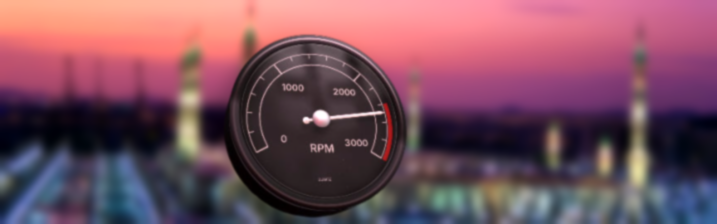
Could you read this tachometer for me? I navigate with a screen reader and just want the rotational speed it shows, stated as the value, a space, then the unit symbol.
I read 2500 rpm
